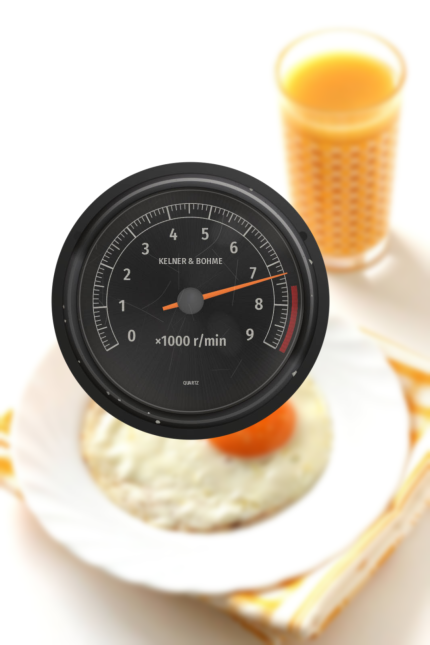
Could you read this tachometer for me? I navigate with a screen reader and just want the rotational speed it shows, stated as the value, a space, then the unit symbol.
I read 7300 rpm
